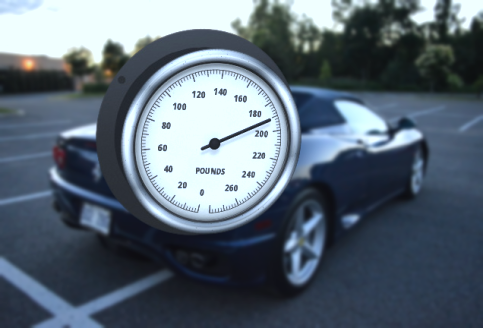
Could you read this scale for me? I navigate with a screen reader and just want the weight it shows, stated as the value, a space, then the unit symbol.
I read 190 lb
